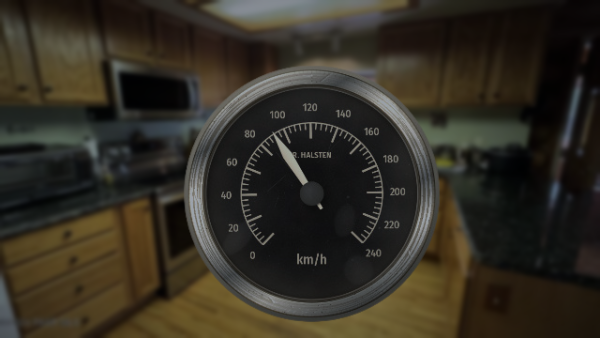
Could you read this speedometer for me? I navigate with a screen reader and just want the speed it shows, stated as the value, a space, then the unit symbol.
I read 92 km/h
